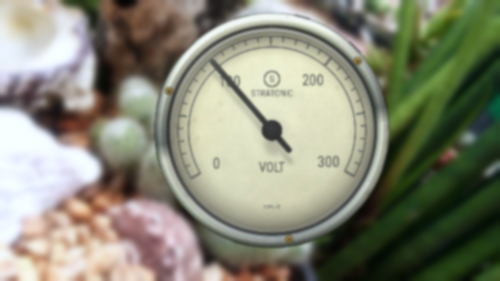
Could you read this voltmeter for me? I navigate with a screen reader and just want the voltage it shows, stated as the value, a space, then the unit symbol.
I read 100 V
